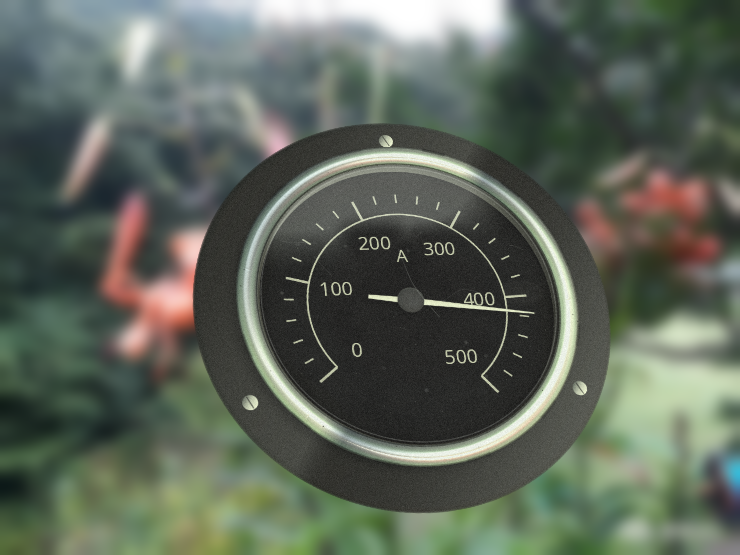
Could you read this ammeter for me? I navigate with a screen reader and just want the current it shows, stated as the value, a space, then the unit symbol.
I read 420 A
